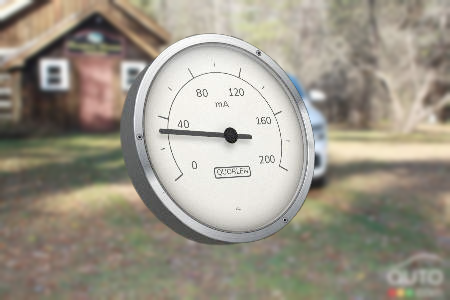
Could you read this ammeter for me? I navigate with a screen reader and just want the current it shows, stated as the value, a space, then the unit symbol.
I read 30 mA
